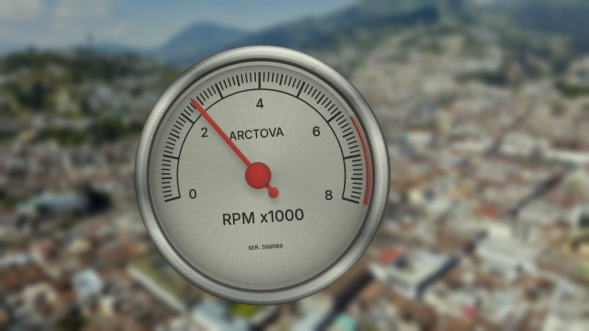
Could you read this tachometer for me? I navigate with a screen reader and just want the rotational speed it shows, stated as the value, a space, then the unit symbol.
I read 2400 rpm
